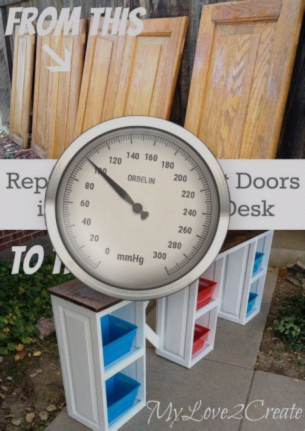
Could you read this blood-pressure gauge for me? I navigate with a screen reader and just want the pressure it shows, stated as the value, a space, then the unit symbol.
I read 100 mmHg
